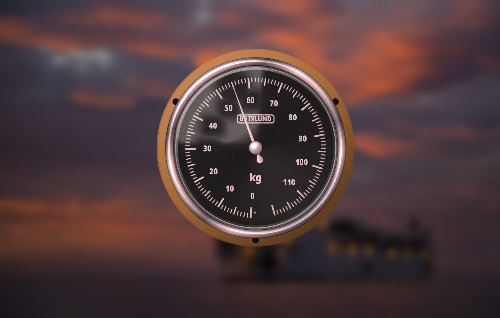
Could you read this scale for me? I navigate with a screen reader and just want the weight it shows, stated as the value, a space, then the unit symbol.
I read 55 kg
